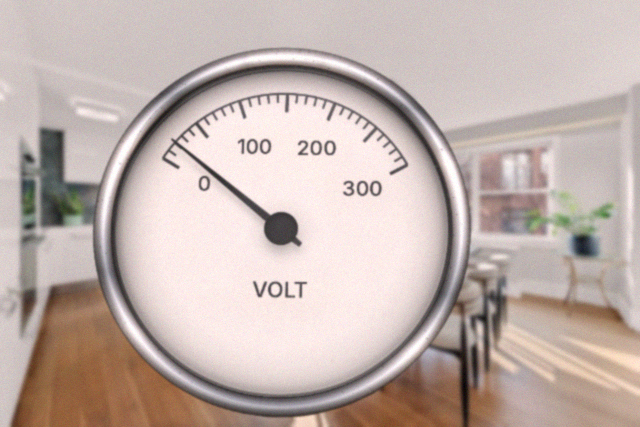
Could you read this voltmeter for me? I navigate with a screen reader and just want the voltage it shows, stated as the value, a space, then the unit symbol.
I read 20 V
